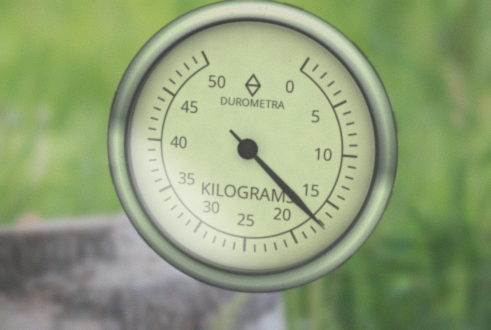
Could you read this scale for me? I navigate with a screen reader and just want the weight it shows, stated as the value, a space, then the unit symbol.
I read 17 kg
